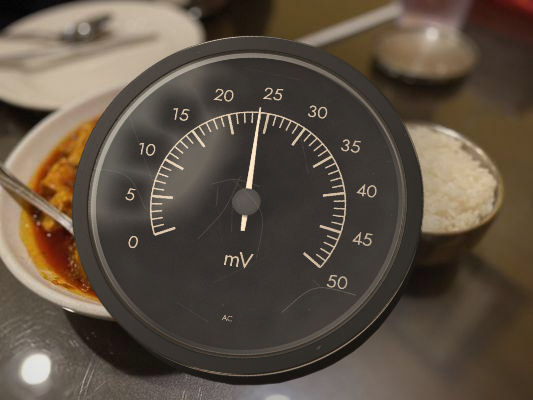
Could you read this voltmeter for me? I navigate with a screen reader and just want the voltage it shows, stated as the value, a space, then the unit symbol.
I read 24 mV
